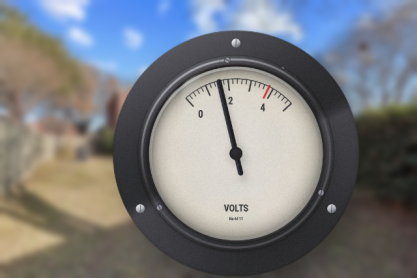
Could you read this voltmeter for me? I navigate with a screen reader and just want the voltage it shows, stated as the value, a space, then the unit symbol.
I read 1.6 V
